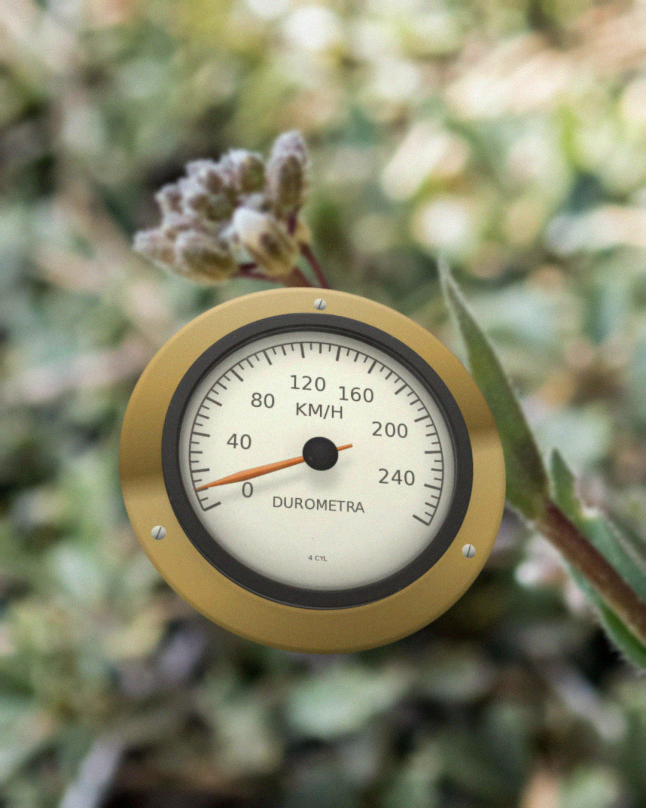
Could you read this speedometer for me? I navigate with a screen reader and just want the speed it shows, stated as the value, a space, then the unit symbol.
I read 10 km/h
